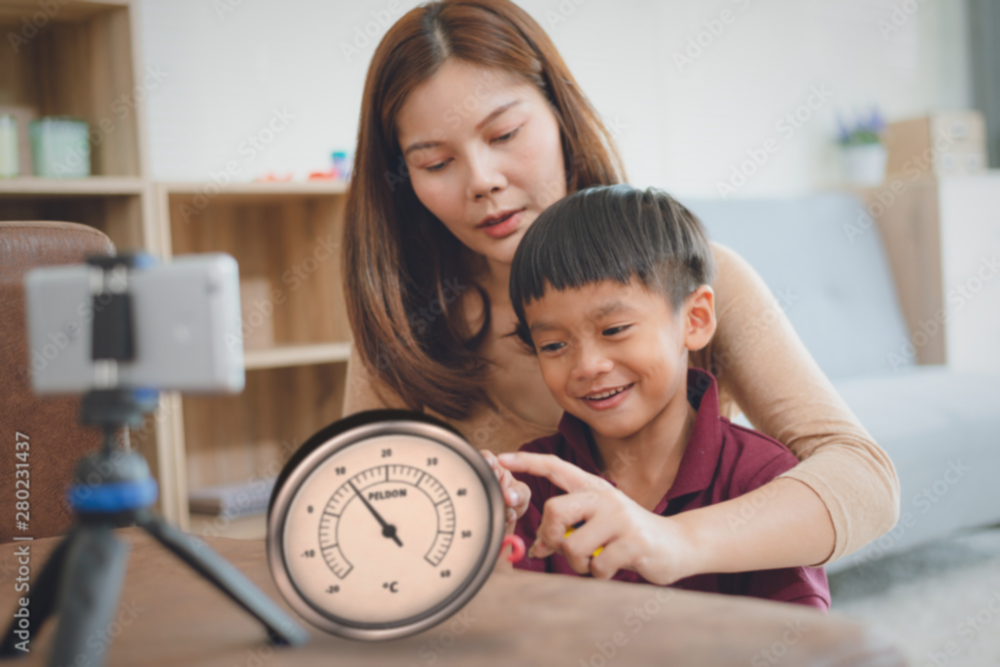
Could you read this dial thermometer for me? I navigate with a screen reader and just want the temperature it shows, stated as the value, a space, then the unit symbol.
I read 10 °C
